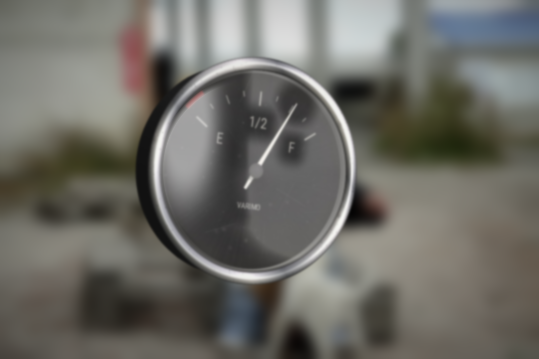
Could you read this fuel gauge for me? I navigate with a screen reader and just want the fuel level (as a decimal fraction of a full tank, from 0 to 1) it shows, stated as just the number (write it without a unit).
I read 0.75
